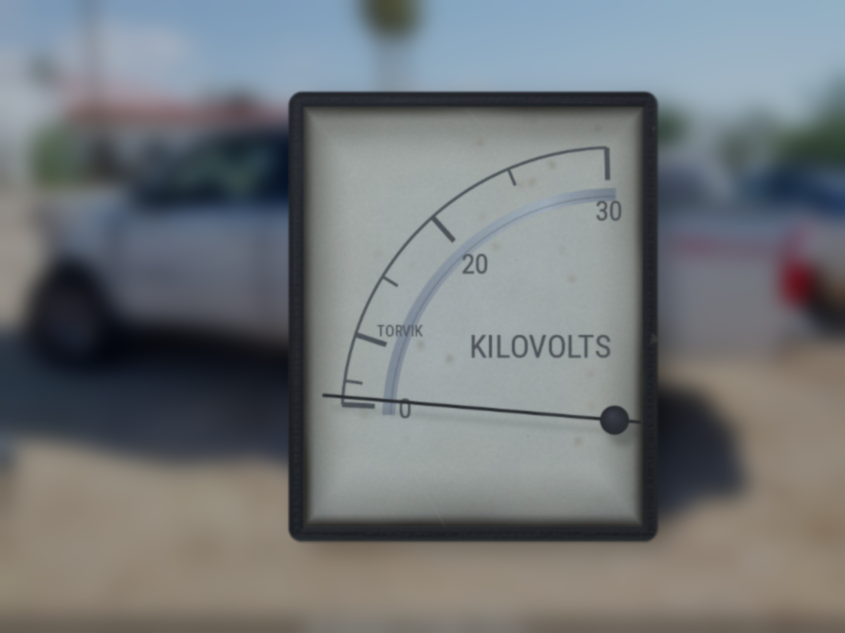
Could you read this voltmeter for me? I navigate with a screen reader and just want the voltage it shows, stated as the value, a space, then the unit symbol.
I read 2.5 kV
